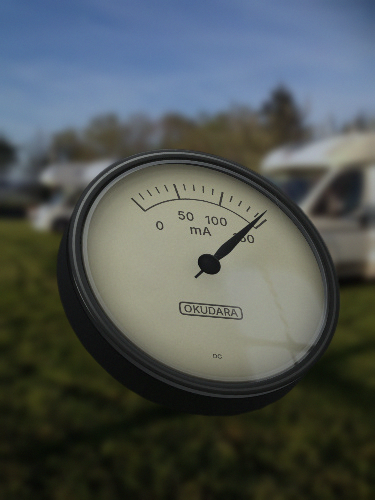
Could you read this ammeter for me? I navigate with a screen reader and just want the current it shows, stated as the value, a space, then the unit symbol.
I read 145 mA
